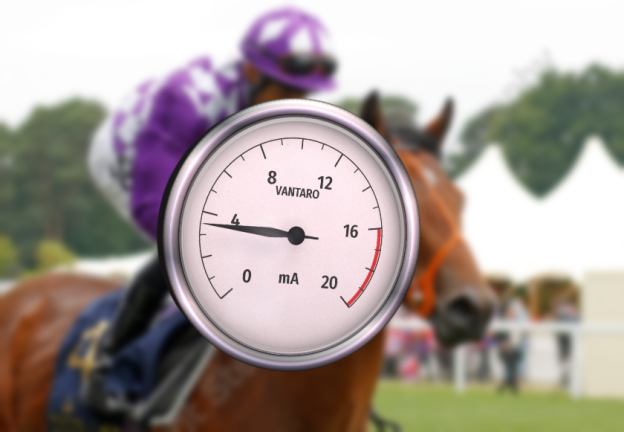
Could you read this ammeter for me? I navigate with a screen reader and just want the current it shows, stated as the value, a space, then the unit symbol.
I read 3.5 mA
